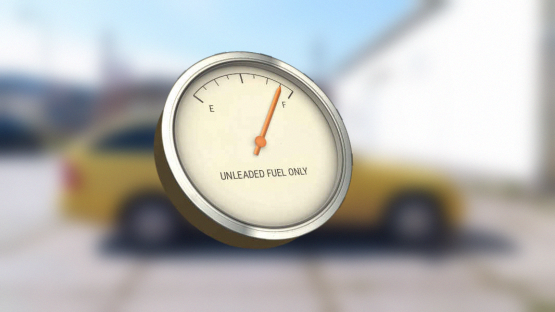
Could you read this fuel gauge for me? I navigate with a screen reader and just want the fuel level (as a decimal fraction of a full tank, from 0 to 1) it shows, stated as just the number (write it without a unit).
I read 0.875
